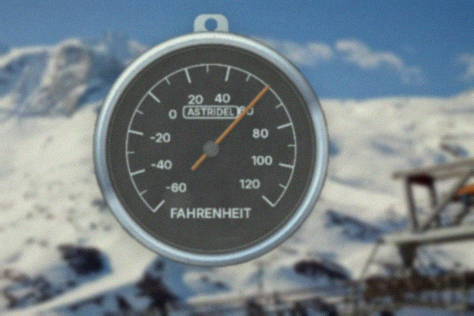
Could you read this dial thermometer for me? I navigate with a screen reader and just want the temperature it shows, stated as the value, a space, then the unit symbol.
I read 60 °F
